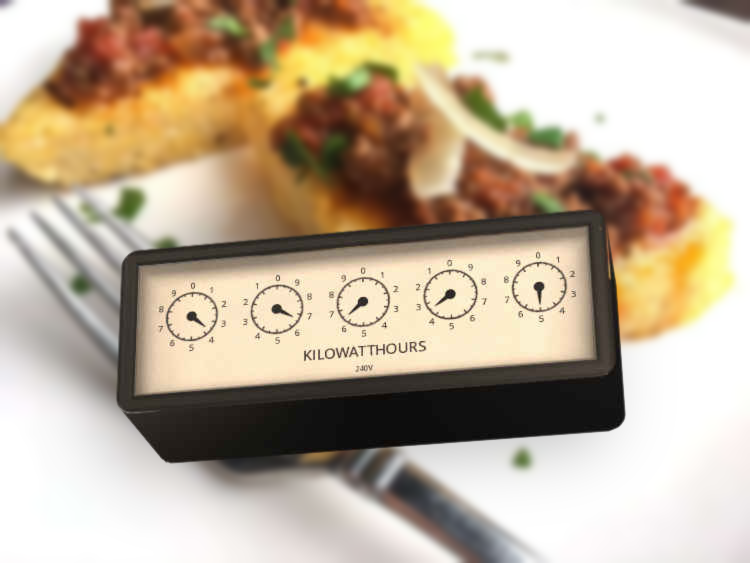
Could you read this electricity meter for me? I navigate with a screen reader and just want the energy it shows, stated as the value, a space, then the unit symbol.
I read 36635 kWh
